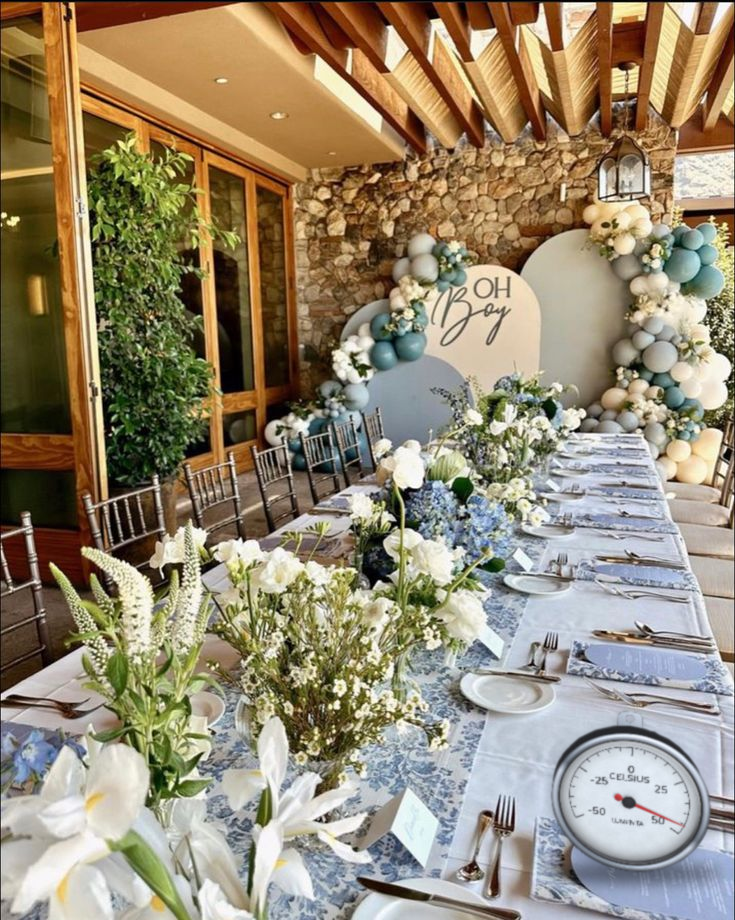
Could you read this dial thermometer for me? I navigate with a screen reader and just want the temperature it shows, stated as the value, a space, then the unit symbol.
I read 45 °C
